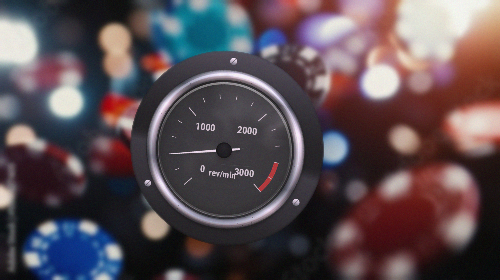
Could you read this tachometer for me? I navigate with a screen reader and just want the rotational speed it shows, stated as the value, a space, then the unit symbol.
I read 400 rpm
